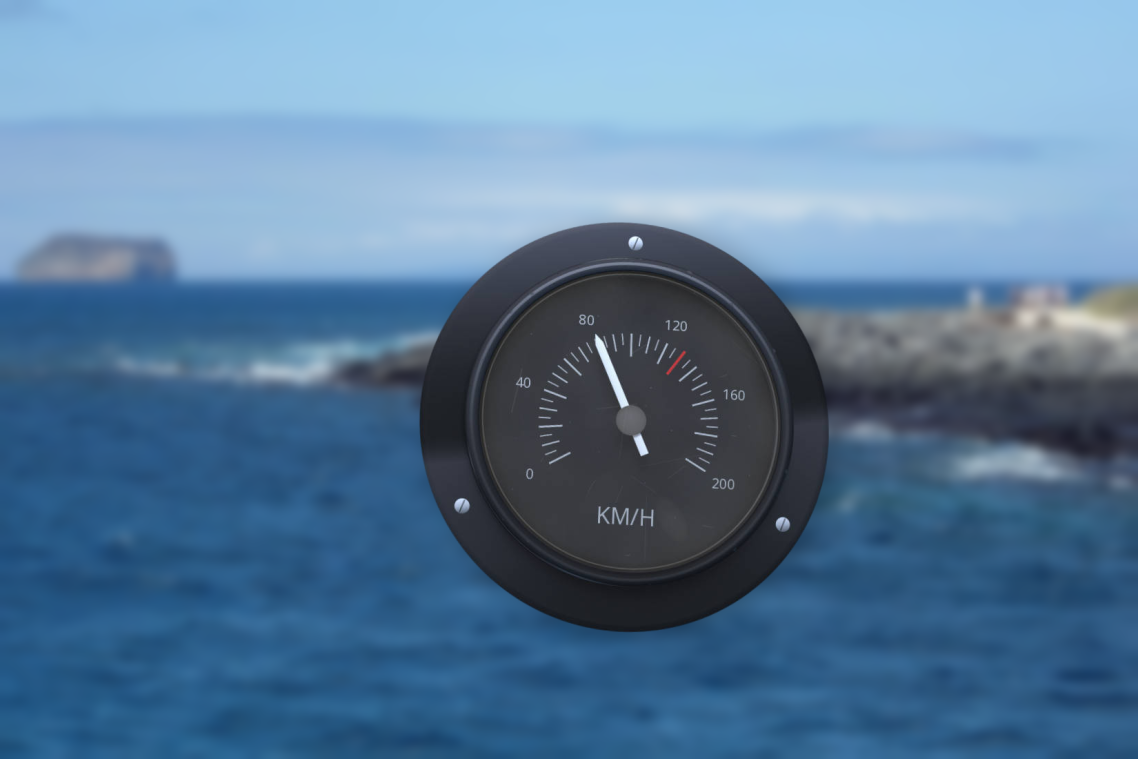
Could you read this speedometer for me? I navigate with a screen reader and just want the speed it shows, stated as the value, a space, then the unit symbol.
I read 80 km/h
